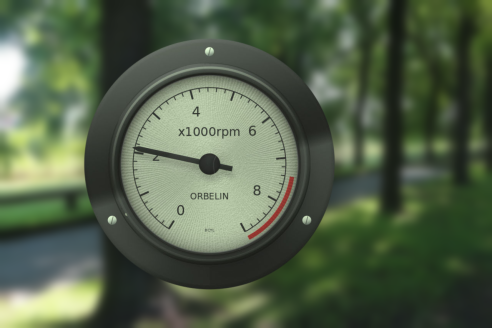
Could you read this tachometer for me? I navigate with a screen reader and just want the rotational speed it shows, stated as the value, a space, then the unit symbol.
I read 2100 rpm
